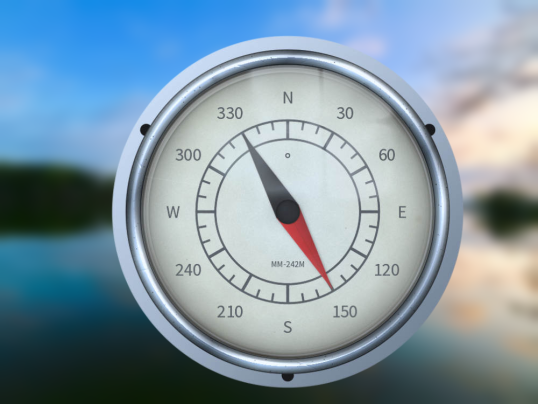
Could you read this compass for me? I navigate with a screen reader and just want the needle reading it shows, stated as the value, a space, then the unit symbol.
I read 150 °
